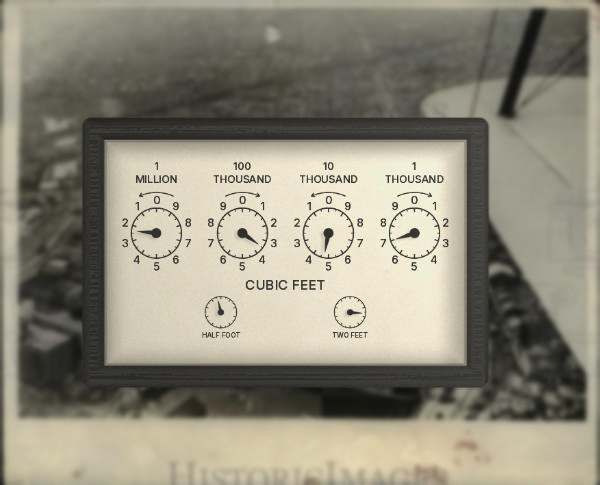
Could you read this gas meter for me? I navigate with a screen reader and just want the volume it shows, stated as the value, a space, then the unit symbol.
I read 234700 ft³
